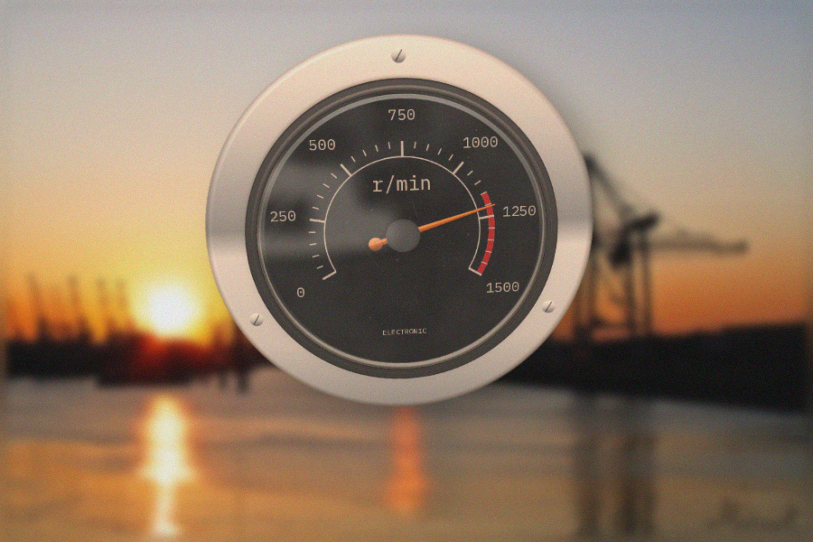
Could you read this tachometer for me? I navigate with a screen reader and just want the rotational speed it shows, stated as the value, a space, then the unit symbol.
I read 1200 rpm
